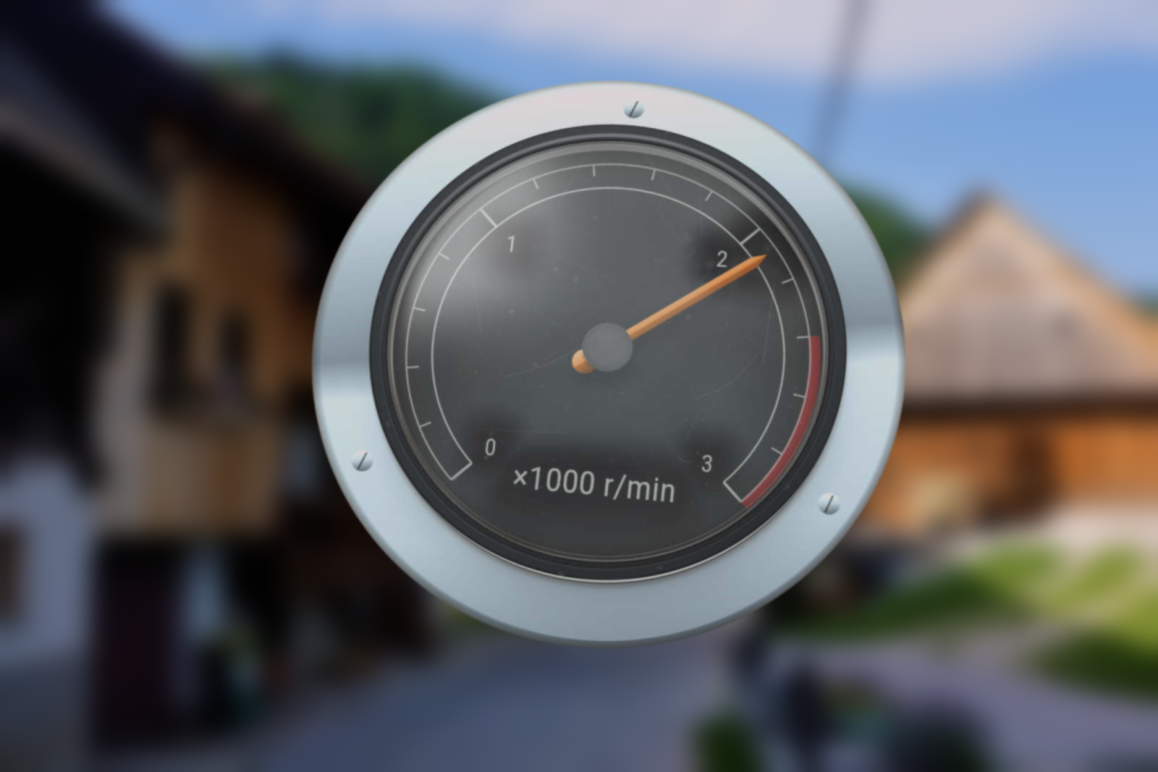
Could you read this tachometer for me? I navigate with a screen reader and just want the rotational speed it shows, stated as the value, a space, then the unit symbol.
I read 2100 rpm
